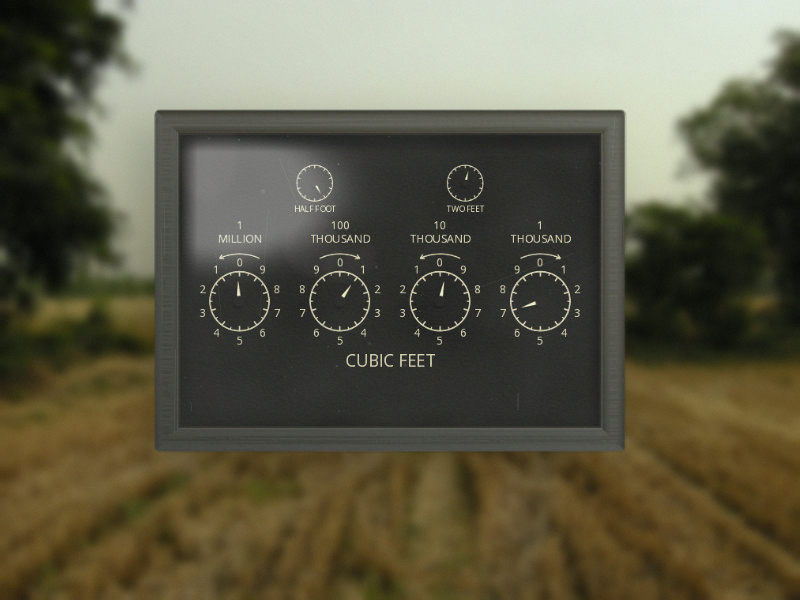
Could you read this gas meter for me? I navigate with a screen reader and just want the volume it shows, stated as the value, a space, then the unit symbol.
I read 9700 ft³
